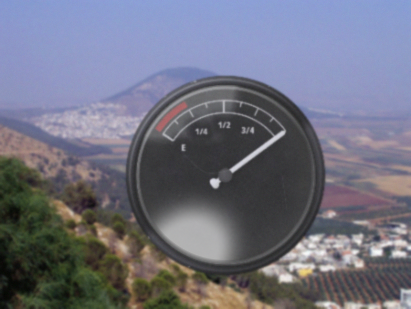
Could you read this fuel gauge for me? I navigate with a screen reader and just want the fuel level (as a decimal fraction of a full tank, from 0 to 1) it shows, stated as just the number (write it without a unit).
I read 1
